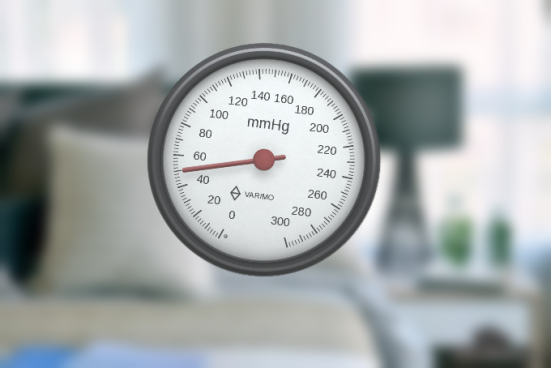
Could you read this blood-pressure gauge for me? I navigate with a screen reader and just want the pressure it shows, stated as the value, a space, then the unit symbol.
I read 50 mmHg
